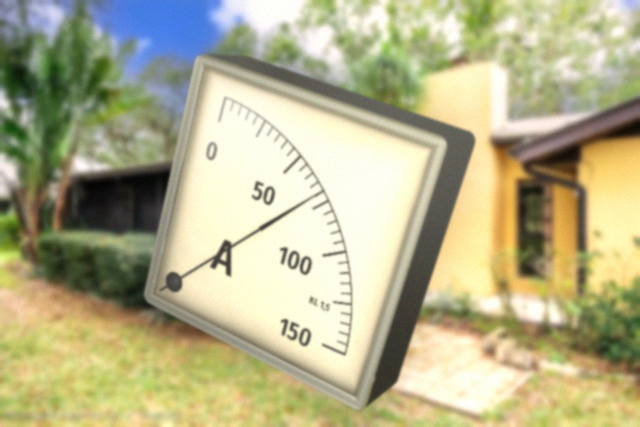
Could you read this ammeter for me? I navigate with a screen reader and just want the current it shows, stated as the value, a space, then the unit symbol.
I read 70 A
